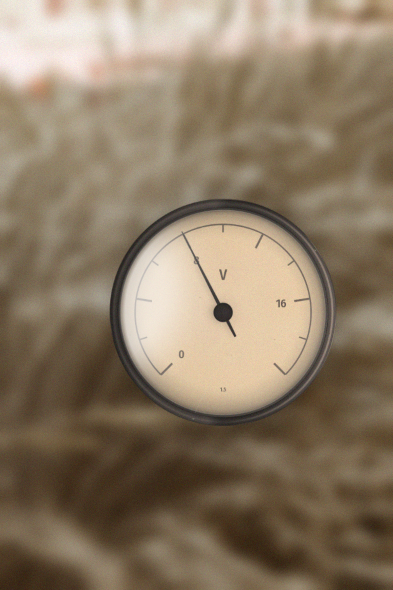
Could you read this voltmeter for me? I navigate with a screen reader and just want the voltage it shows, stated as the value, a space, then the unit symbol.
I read 8 V
